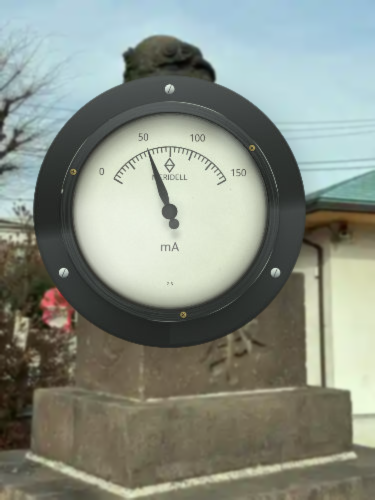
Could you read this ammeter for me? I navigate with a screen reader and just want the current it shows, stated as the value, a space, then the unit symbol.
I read 50 mA
